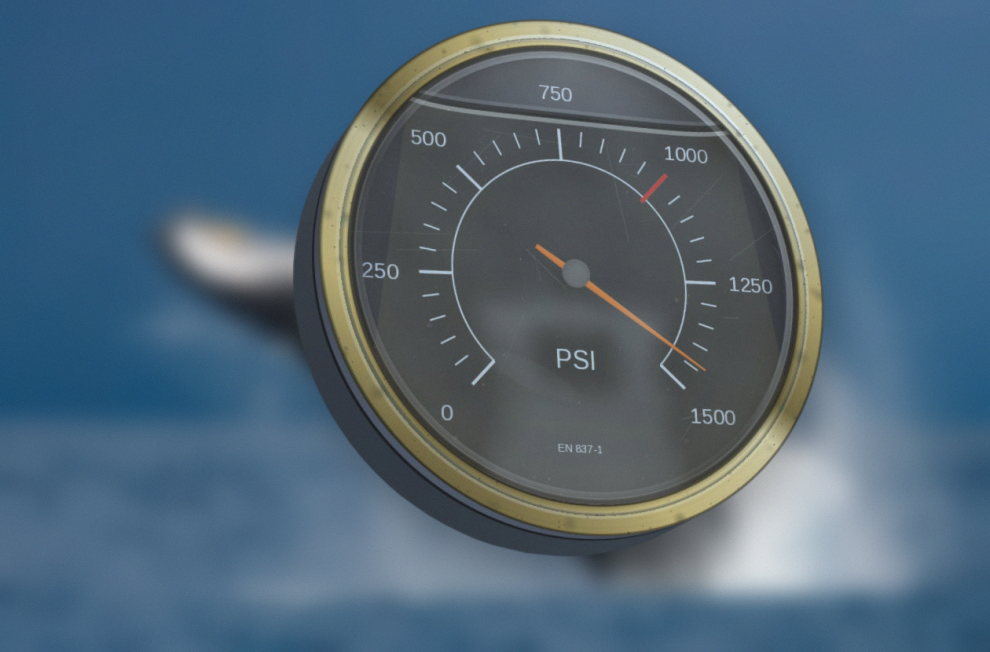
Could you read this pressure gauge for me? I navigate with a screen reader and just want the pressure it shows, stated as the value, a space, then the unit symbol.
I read 1450 psi
